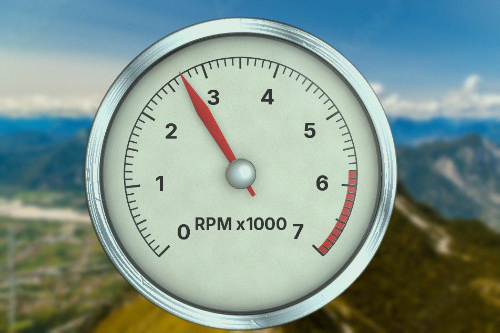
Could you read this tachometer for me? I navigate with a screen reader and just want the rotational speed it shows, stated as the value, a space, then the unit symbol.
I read 2700 rpm
